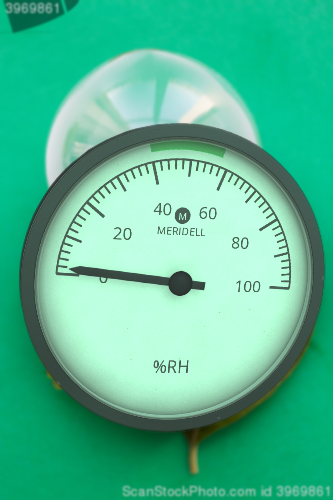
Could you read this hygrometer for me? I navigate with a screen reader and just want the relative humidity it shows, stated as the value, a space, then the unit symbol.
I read 2 %
